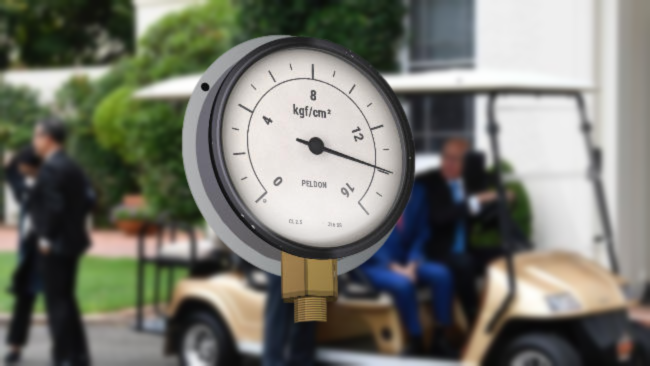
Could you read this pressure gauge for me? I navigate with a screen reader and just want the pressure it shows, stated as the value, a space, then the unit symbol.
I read 14 kg/cm²
